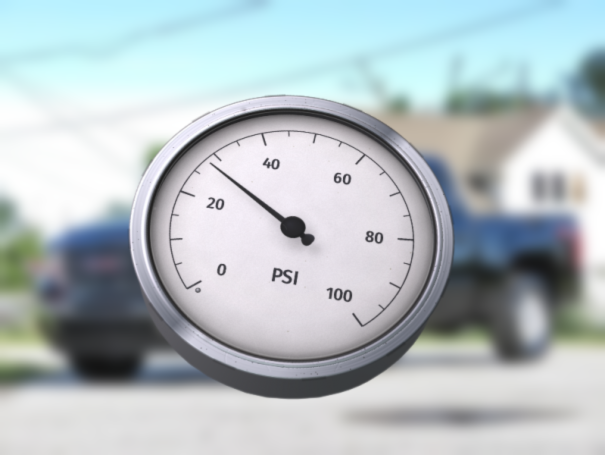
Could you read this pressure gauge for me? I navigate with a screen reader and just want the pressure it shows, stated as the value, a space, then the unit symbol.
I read 27.5 psi
